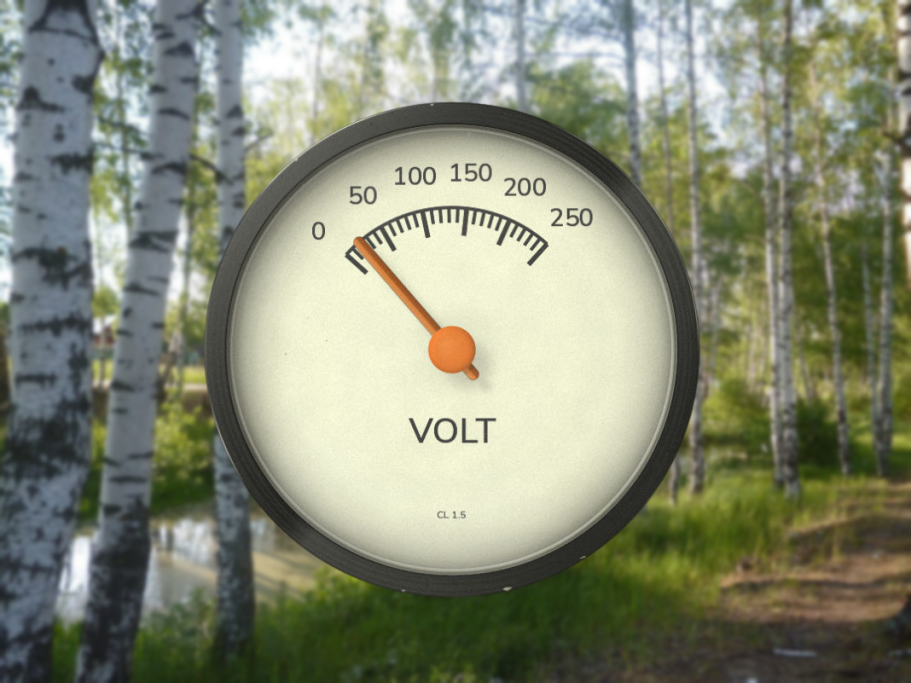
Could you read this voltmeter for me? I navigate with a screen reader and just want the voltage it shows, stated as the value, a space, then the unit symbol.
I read 20 V
